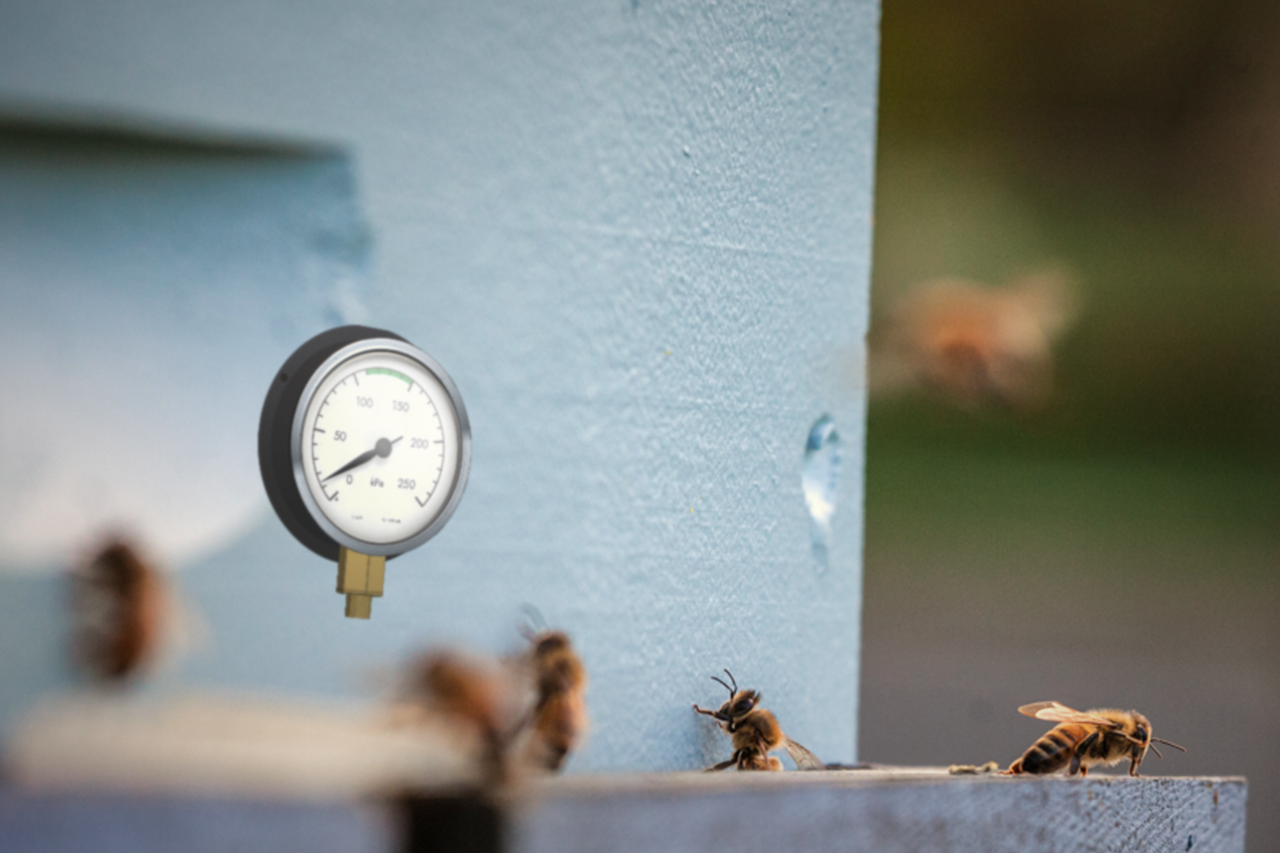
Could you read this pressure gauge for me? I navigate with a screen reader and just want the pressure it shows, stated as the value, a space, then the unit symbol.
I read 15 kPa
